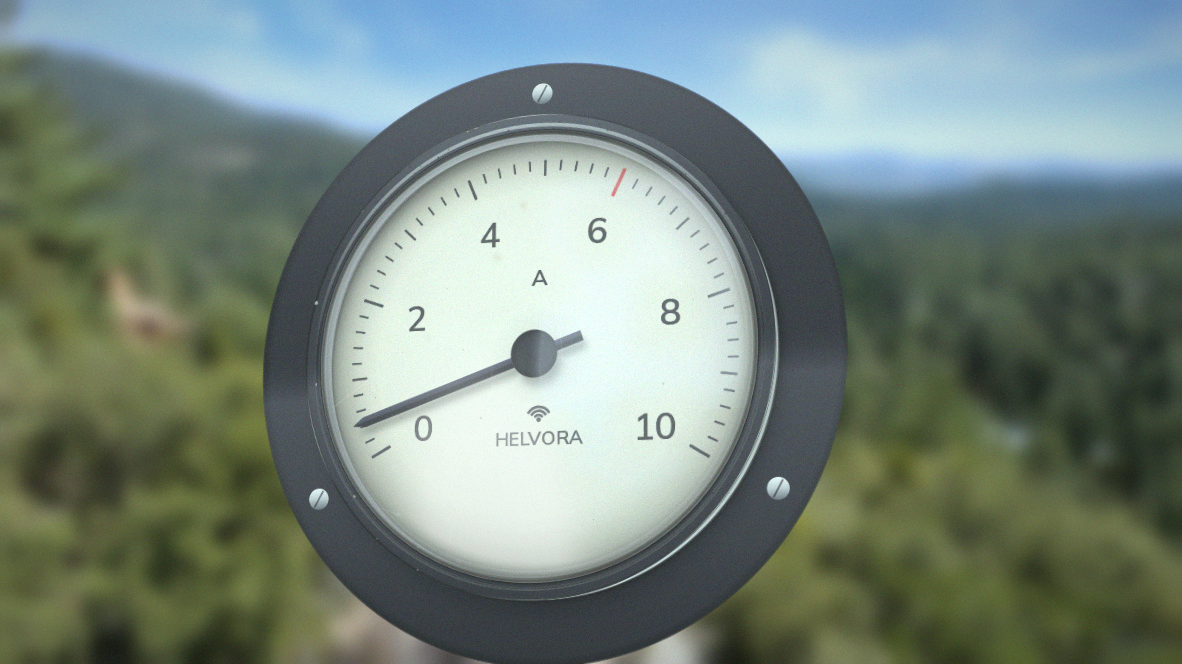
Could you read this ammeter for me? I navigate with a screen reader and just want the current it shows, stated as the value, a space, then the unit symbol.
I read 0.4 A
